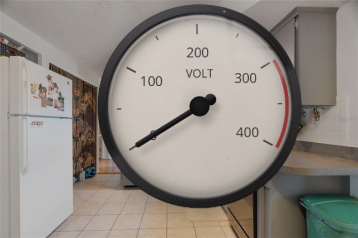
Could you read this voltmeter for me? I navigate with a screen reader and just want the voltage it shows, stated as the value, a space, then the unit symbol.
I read 0 V
